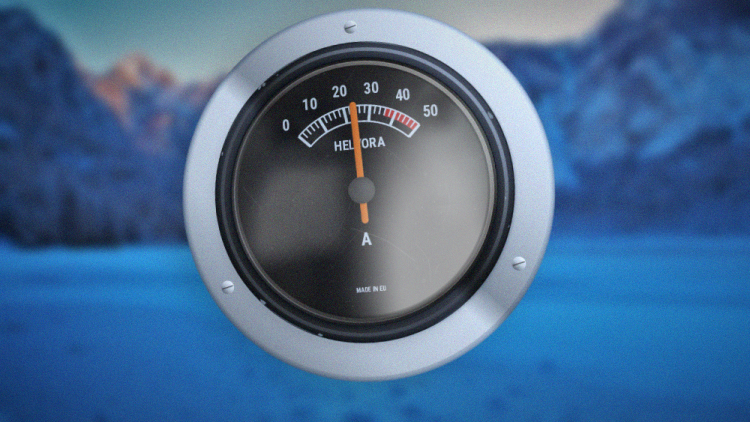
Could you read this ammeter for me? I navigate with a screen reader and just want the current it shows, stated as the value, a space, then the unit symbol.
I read 24 A
